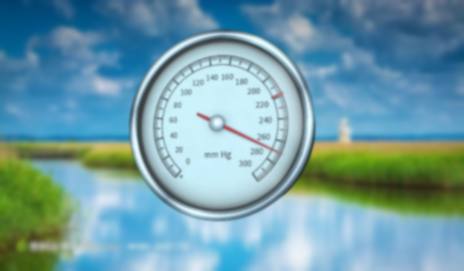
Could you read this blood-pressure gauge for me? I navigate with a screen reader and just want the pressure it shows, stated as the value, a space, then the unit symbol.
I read 270 mmHg
